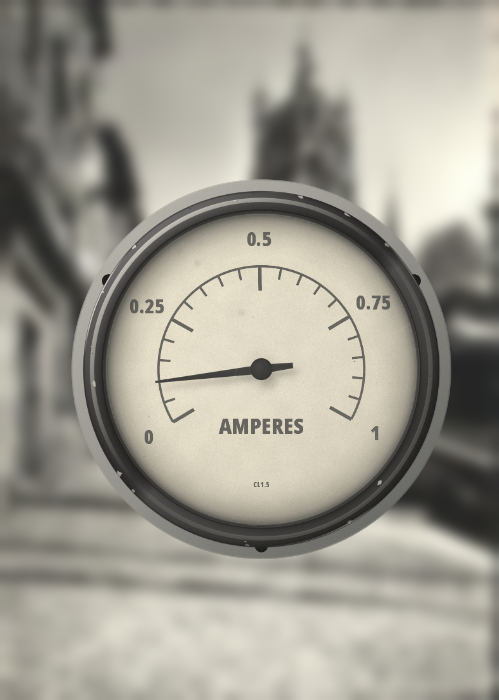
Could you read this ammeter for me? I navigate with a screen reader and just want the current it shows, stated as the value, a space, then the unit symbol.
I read 0.1 A
